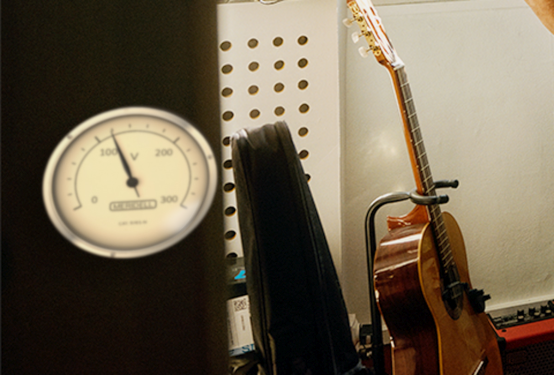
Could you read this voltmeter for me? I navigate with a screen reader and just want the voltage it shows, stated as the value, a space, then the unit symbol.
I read 120 V
